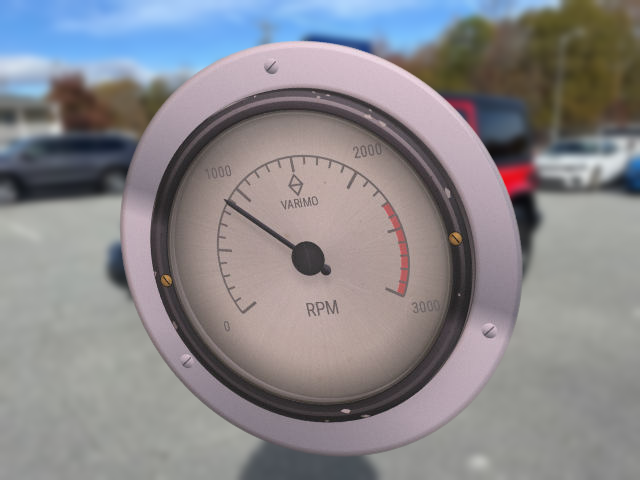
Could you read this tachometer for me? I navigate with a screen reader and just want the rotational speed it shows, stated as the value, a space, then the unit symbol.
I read 900 rpm
